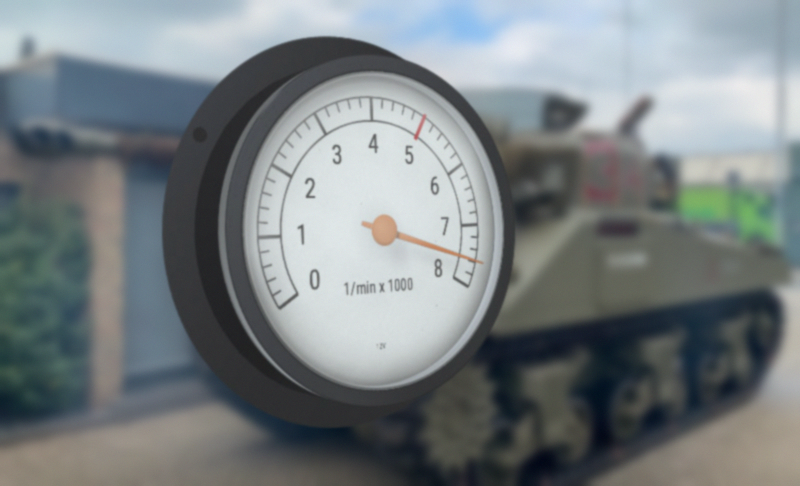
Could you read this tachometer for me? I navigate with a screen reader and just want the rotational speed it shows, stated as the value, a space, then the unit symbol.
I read 7600 rpm
